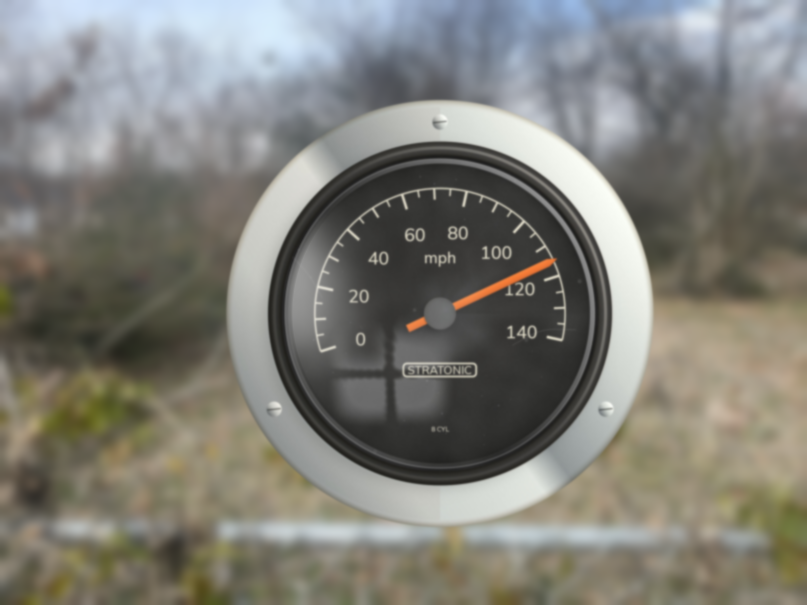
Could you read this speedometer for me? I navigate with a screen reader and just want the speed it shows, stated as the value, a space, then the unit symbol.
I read 115 mph
